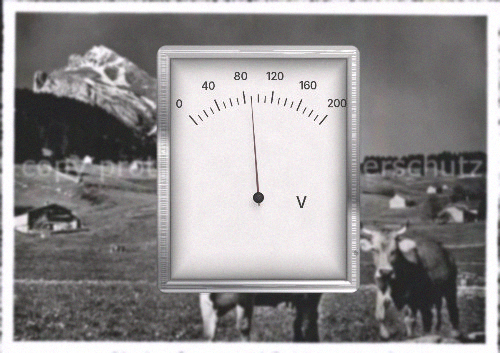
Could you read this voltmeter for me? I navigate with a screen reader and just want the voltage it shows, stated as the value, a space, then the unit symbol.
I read 90 V
